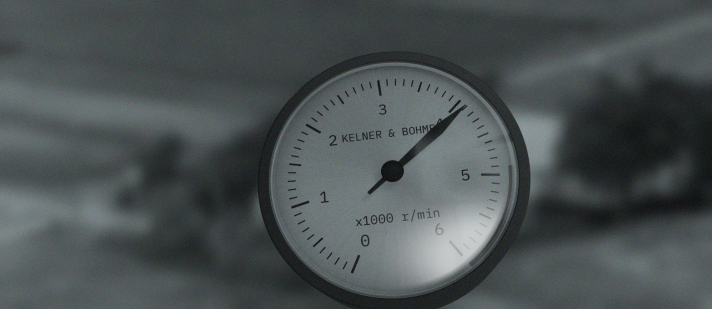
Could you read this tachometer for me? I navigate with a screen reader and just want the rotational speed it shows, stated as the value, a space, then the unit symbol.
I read 4100 rpm
